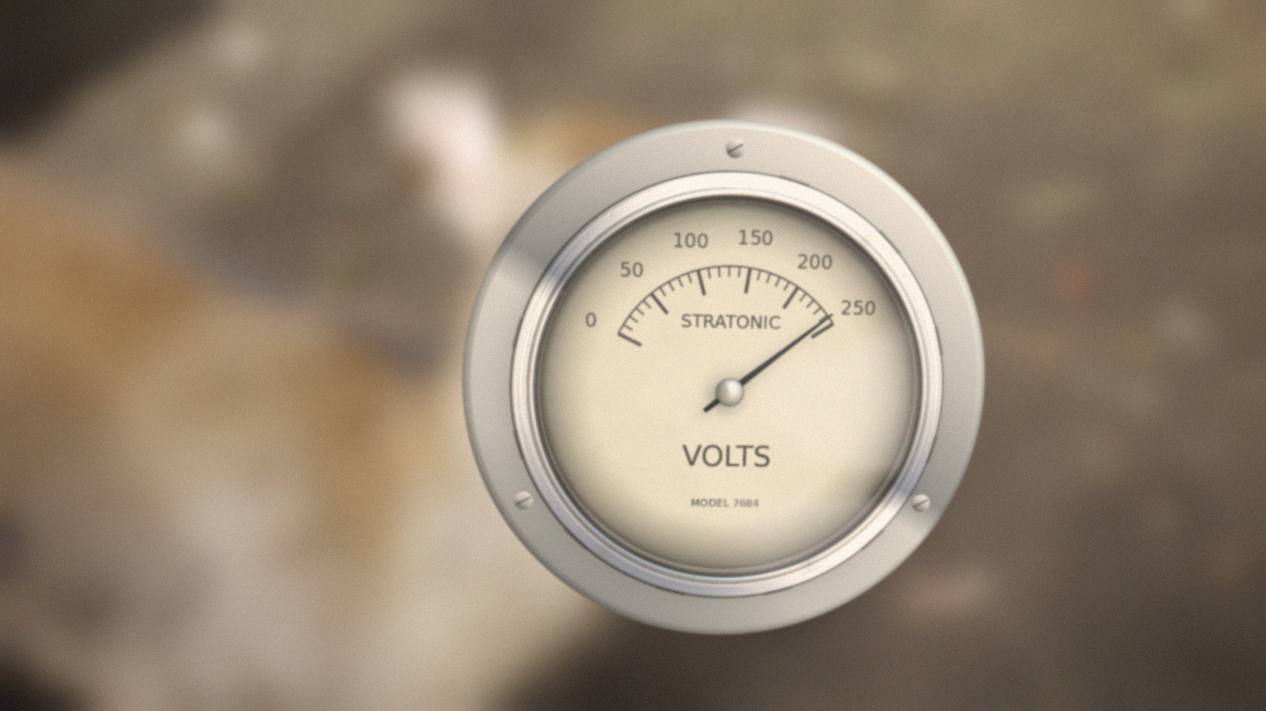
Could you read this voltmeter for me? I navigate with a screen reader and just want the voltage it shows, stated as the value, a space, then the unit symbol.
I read 240 V
